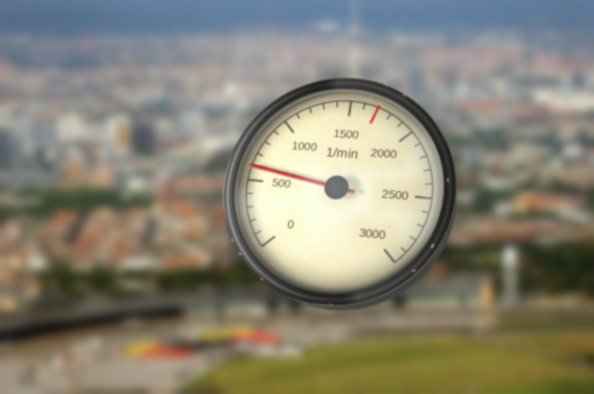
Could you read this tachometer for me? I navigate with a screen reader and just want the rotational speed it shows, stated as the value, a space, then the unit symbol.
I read 600 rpm
